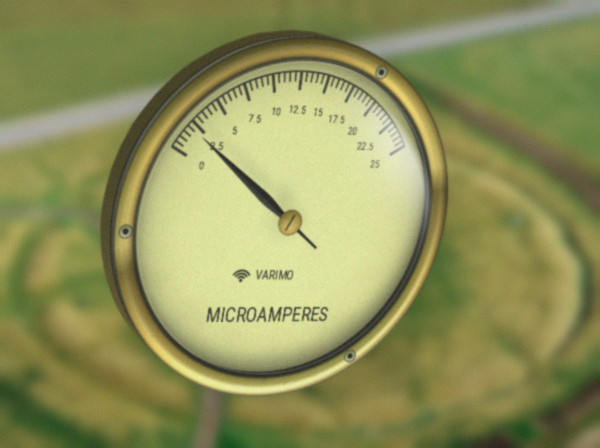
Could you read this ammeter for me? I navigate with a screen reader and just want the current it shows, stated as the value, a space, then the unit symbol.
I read 2 µA
